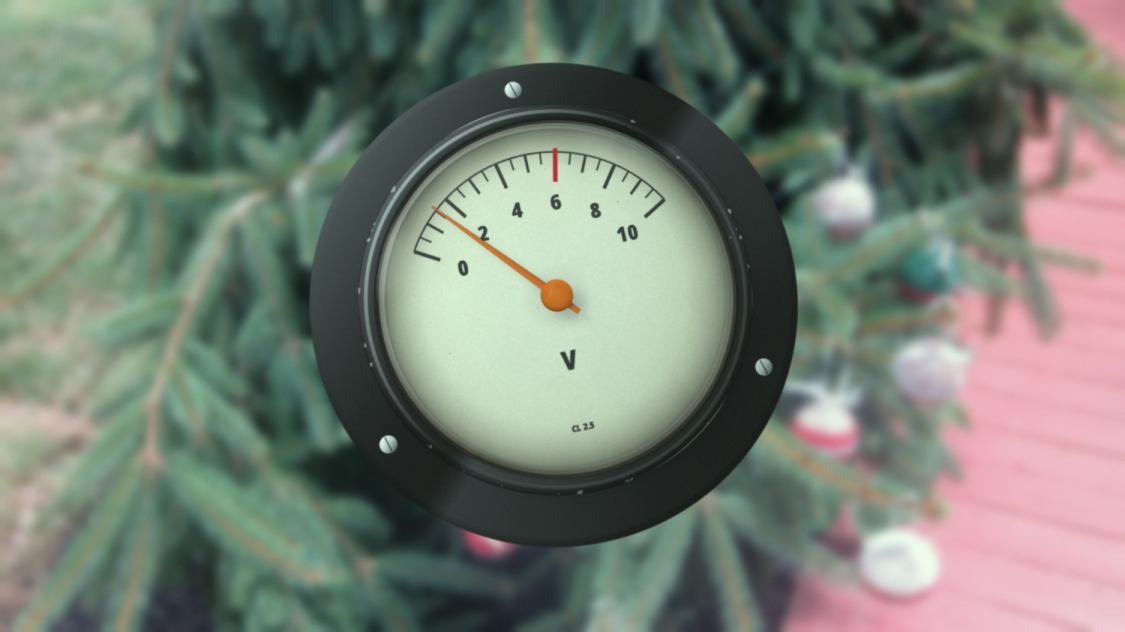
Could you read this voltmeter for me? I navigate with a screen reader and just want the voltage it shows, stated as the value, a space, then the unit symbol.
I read 1.5 V
